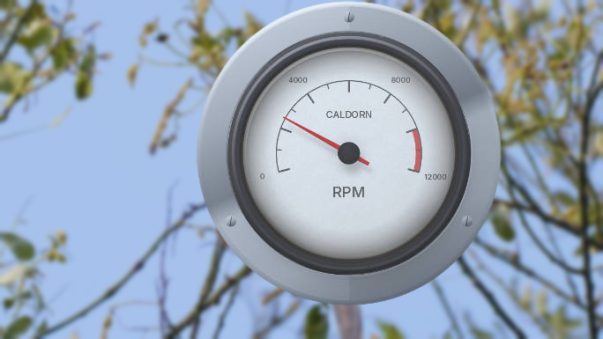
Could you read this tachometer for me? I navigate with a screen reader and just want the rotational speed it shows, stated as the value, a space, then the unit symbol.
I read 2500 rpm
